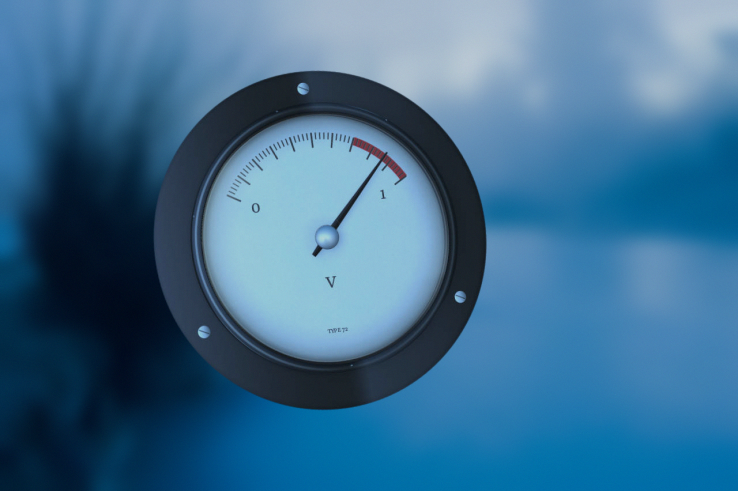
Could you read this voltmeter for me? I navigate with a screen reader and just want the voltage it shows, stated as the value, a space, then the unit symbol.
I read 0.86 V
